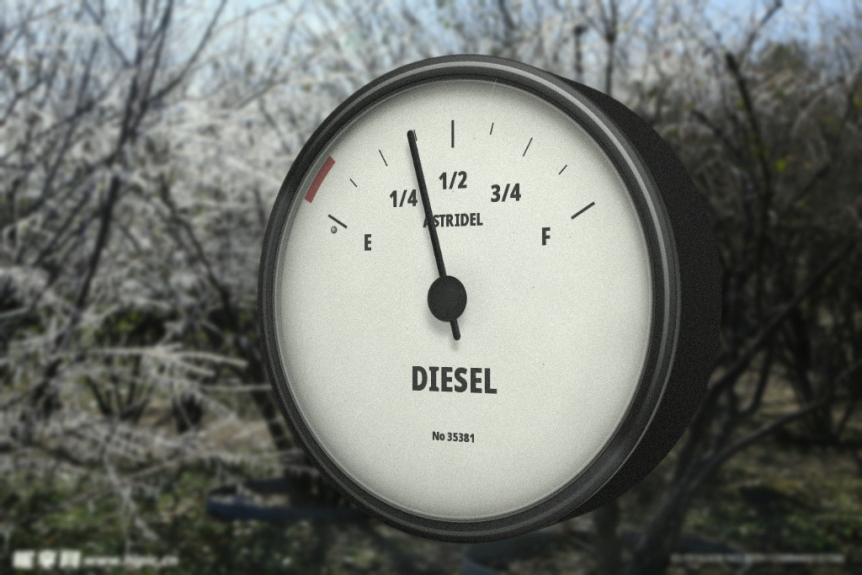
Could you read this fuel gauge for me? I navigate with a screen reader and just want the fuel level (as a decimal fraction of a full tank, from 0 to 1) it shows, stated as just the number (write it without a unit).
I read 0.375
